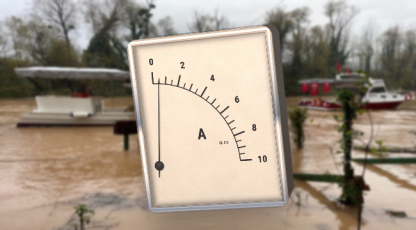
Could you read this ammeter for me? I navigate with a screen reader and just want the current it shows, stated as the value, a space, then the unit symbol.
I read 0.5 A
